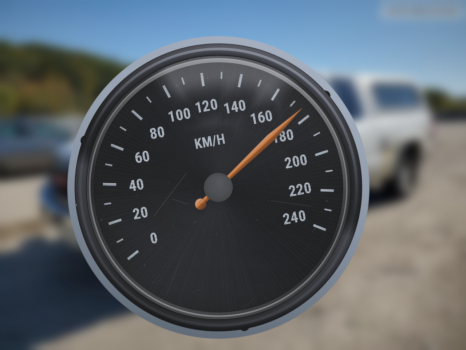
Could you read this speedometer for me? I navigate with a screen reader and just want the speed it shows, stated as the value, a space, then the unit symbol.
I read 175 km/h
